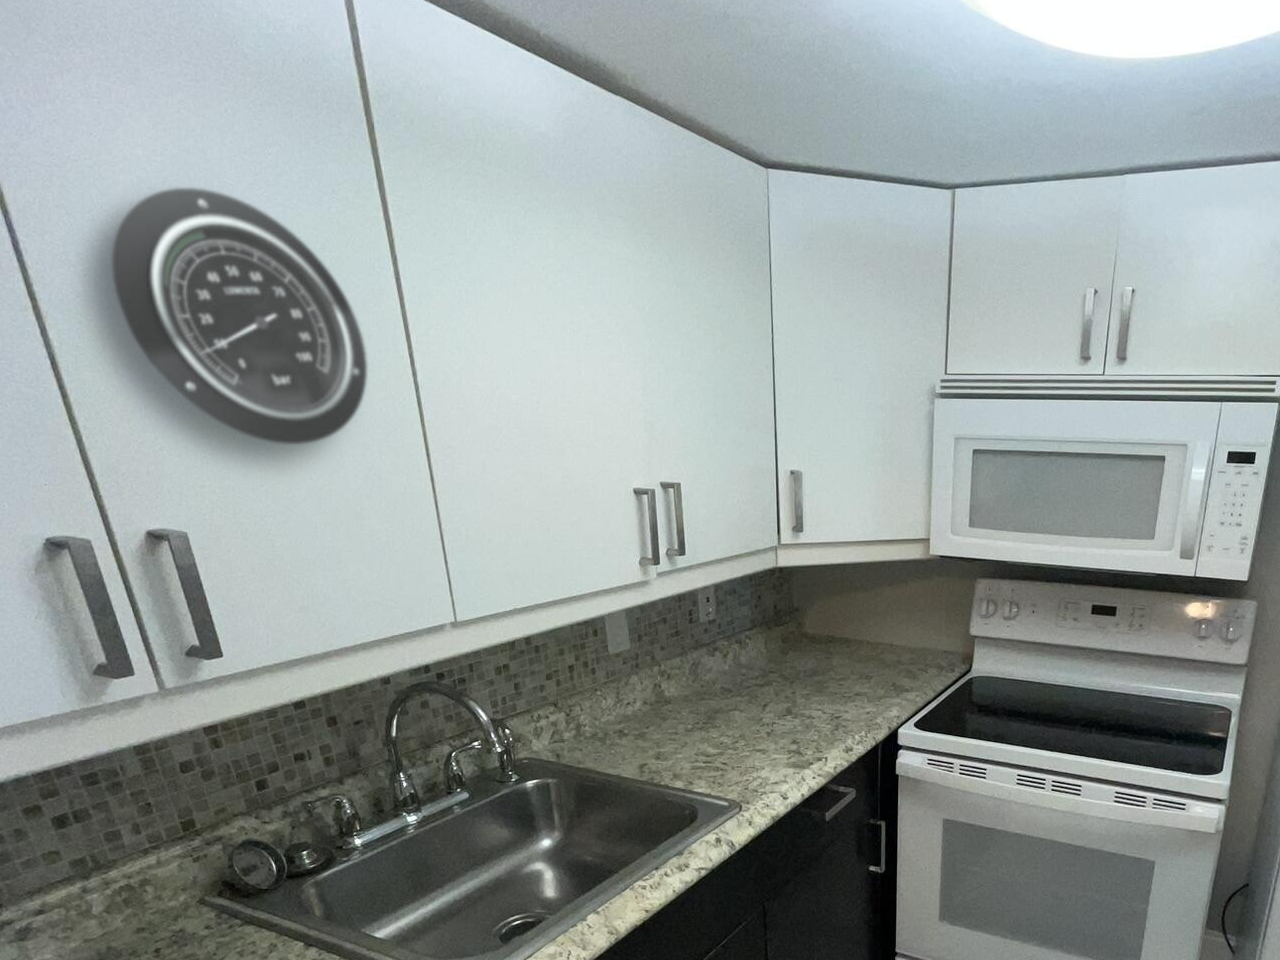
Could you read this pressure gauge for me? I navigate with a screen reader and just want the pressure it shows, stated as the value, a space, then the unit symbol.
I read 10 bar
